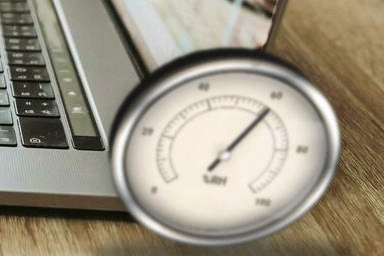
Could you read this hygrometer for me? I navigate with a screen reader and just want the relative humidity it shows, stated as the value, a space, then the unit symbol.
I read 60 %
